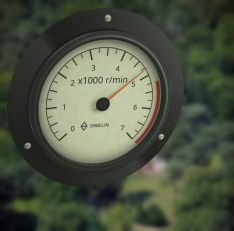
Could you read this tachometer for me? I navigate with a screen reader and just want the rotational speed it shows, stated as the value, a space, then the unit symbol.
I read 4750 rpm
